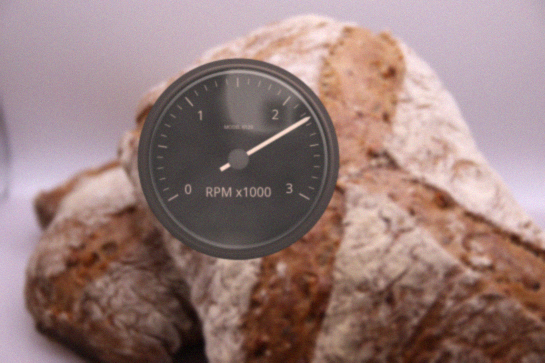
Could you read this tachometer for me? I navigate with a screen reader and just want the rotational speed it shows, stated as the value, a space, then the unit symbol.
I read 2250 rpm
